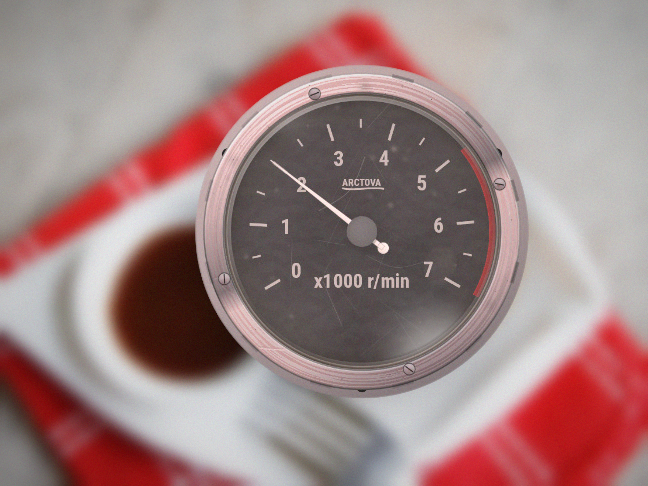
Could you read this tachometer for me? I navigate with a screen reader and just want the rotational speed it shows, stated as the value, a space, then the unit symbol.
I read 2000 rpm
